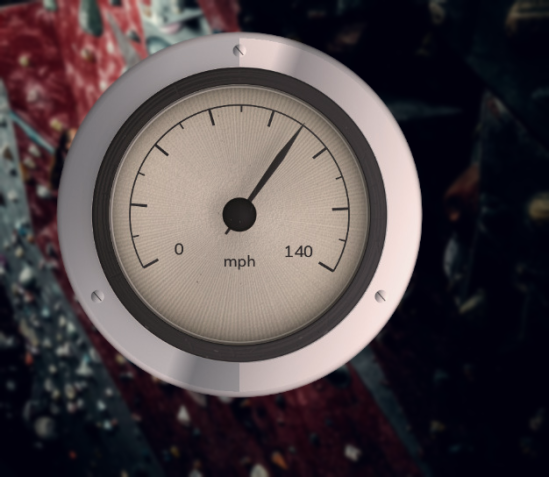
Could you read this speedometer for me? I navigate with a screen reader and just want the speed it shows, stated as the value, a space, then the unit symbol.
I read 90 mph
